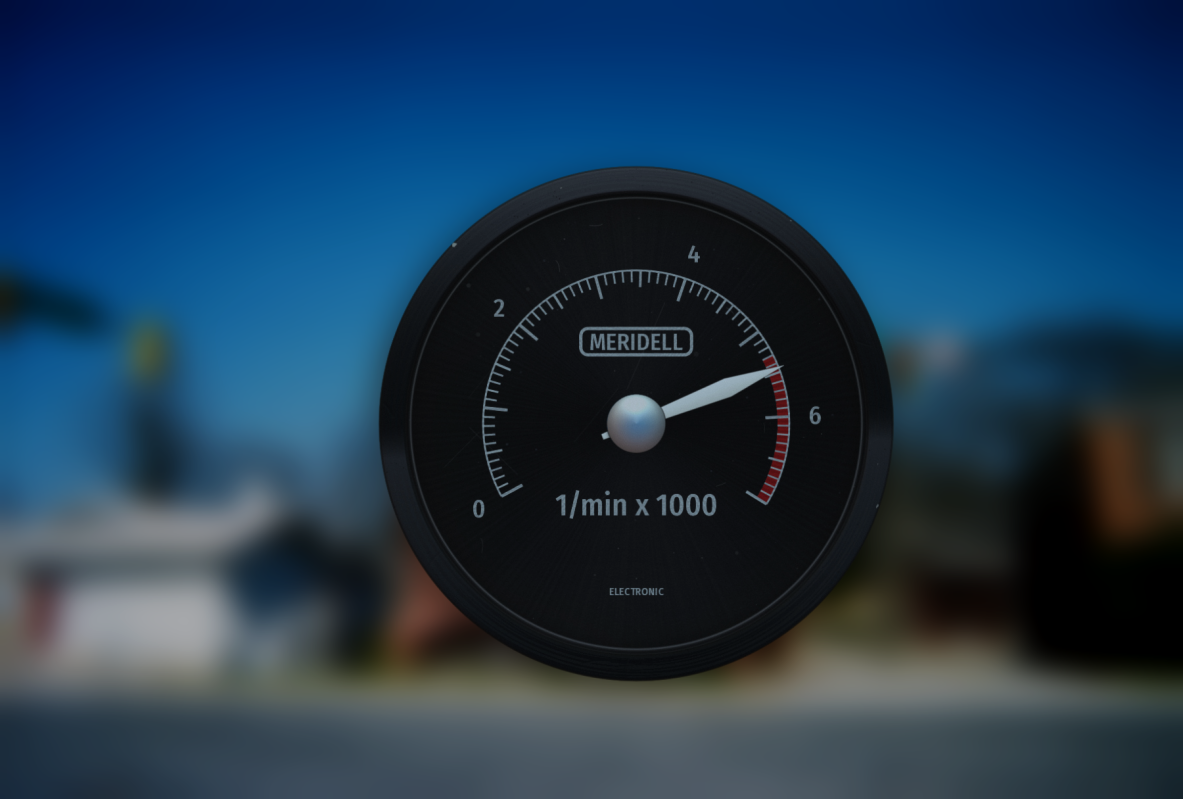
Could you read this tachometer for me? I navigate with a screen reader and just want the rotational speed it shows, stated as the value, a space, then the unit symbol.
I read 5450 rpm
